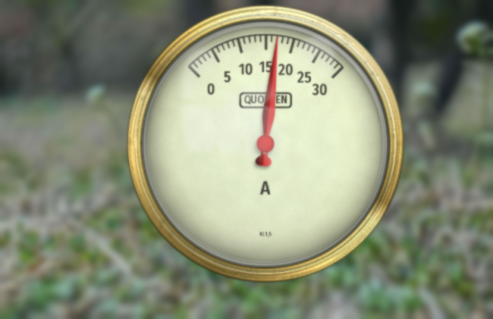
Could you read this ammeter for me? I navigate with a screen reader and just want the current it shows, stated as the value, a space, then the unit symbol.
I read 17 A
